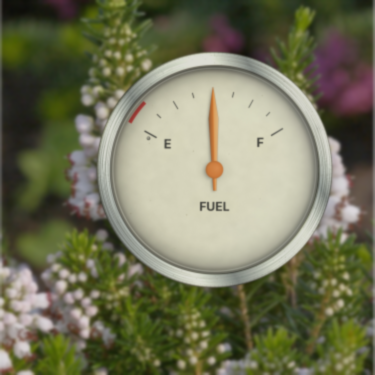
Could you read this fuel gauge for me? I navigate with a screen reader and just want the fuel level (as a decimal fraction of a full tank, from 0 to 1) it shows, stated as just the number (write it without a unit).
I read 0.5
